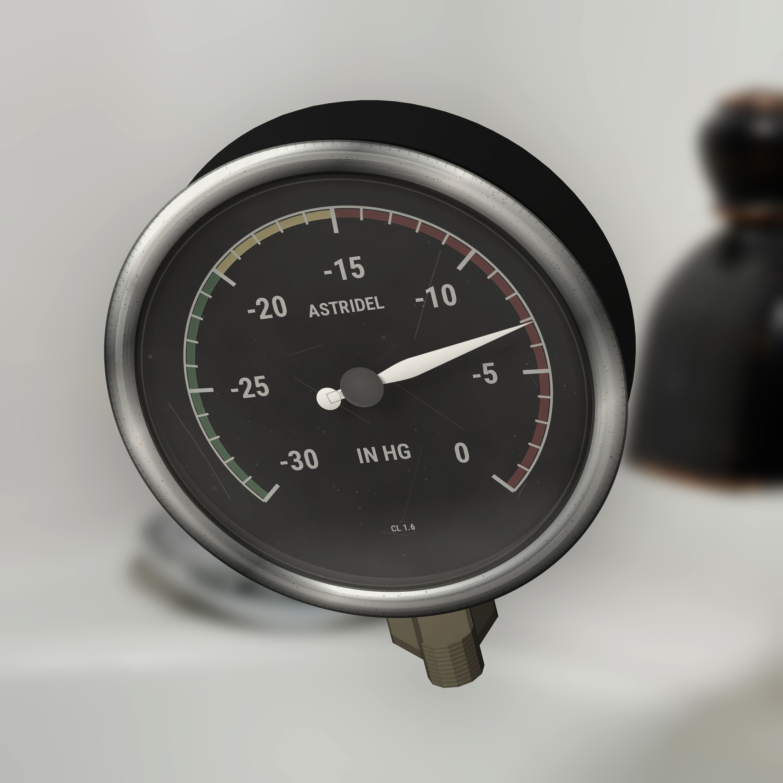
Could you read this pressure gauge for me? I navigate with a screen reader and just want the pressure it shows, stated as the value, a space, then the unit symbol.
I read -7 inHg
